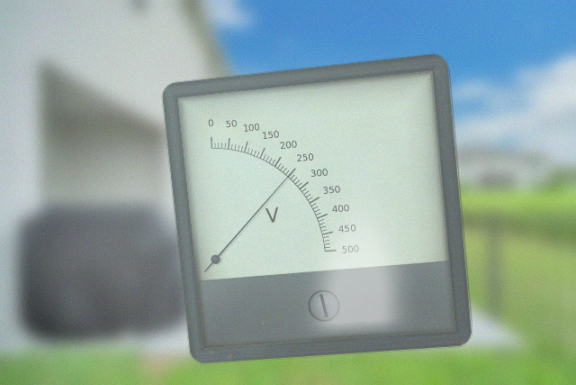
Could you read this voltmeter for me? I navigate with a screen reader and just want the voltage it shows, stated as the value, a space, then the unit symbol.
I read 250 V
